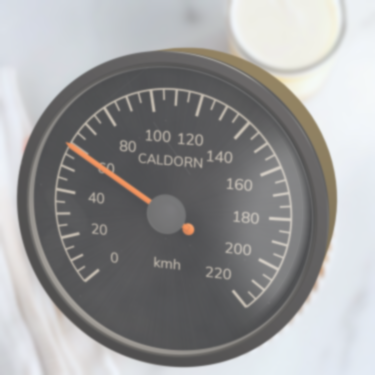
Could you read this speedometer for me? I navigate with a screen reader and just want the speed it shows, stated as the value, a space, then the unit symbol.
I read 60 km/h
